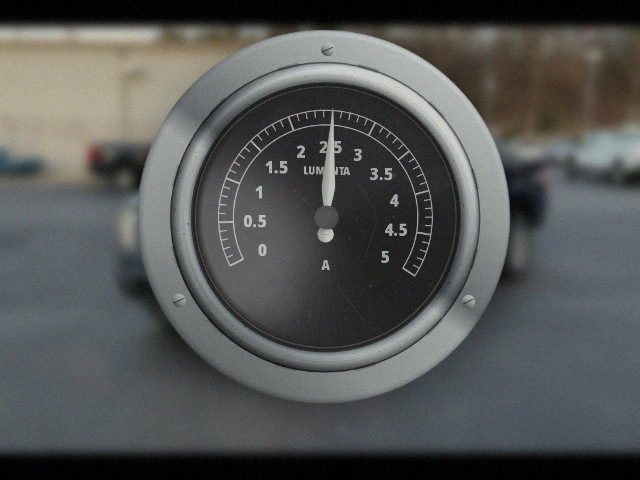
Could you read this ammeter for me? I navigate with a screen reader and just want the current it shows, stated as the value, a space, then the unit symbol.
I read 2.5 A
